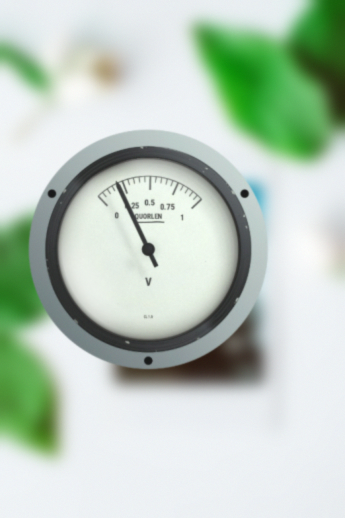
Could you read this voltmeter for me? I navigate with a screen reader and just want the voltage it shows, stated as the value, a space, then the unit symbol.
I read 0.2 V
